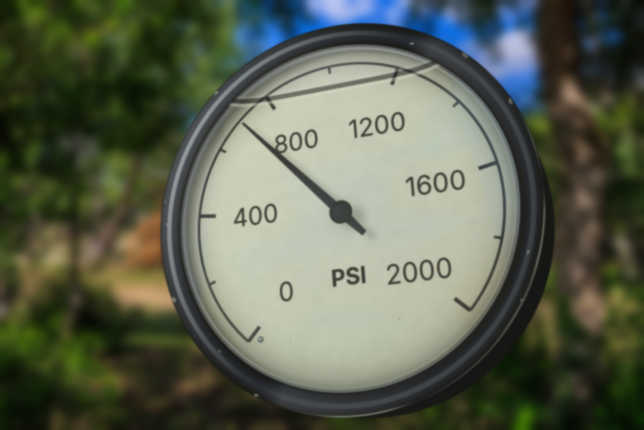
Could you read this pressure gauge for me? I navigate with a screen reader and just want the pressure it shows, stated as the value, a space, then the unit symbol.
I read 700 psi
